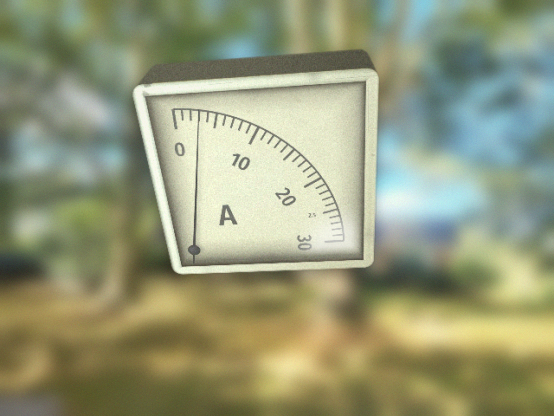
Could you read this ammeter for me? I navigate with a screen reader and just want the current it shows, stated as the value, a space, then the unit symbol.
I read 3 A
